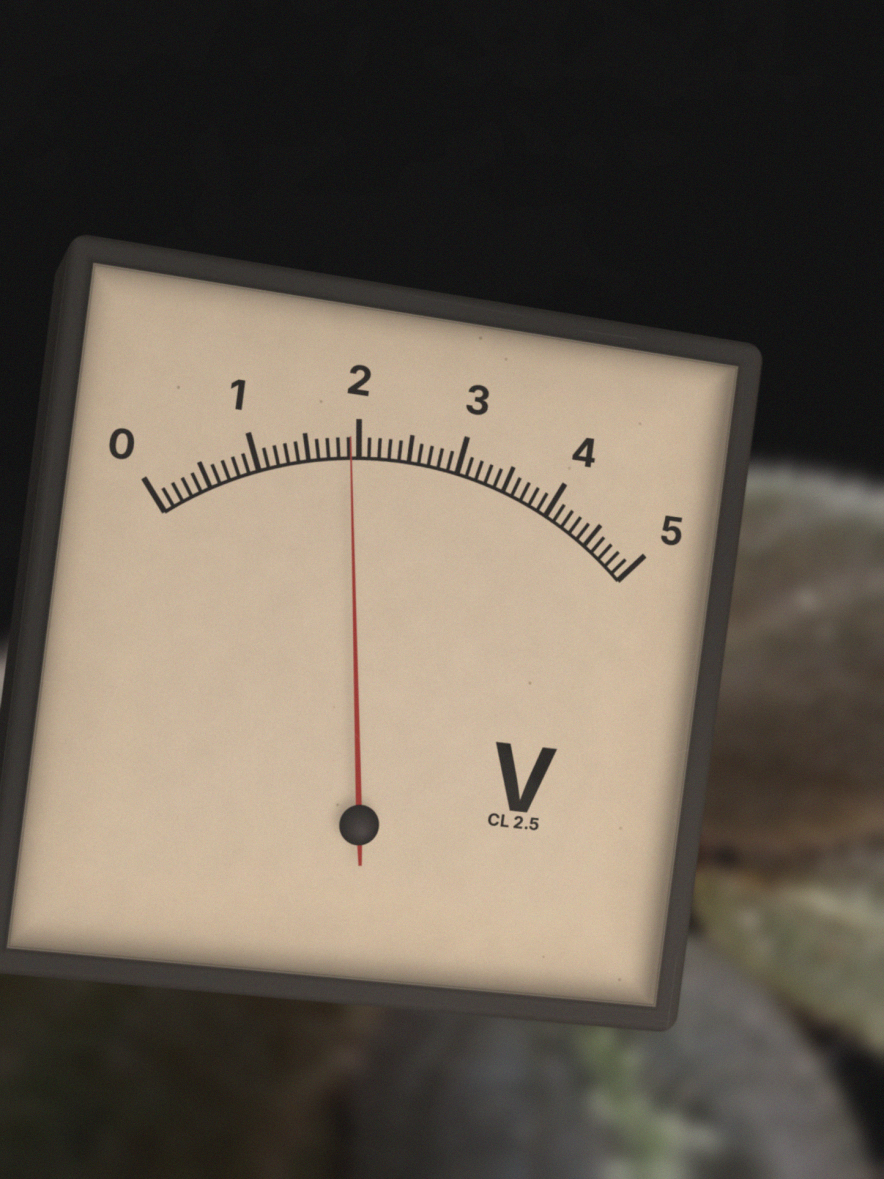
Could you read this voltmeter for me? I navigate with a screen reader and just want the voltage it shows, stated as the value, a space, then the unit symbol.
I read 1.9 V
